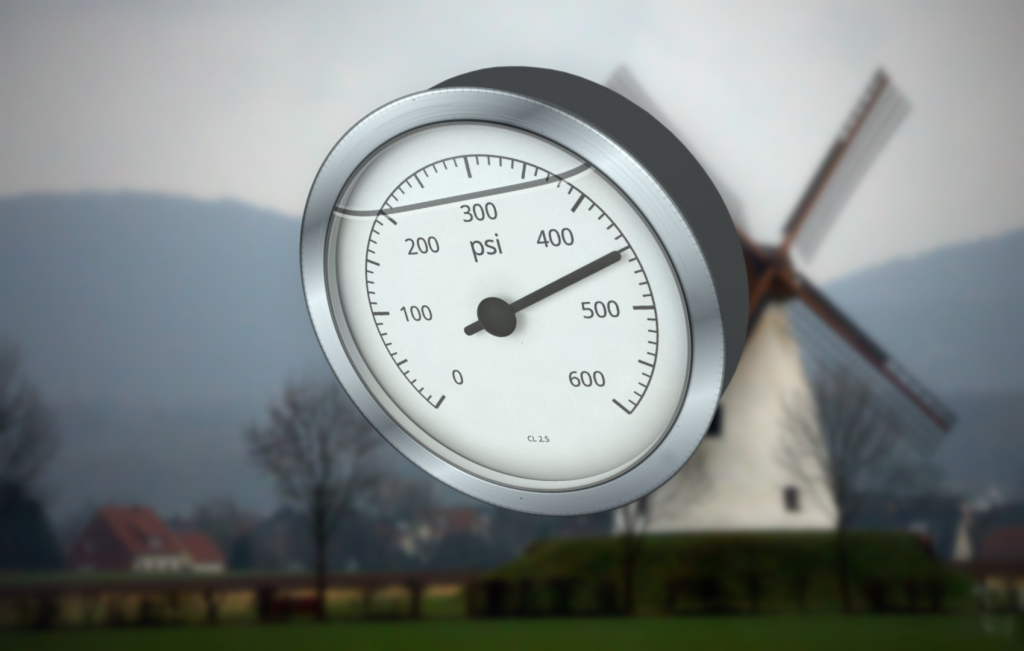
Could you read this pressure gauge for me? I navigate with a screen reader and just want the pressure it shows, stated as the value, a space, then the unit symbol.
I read 450 psi
